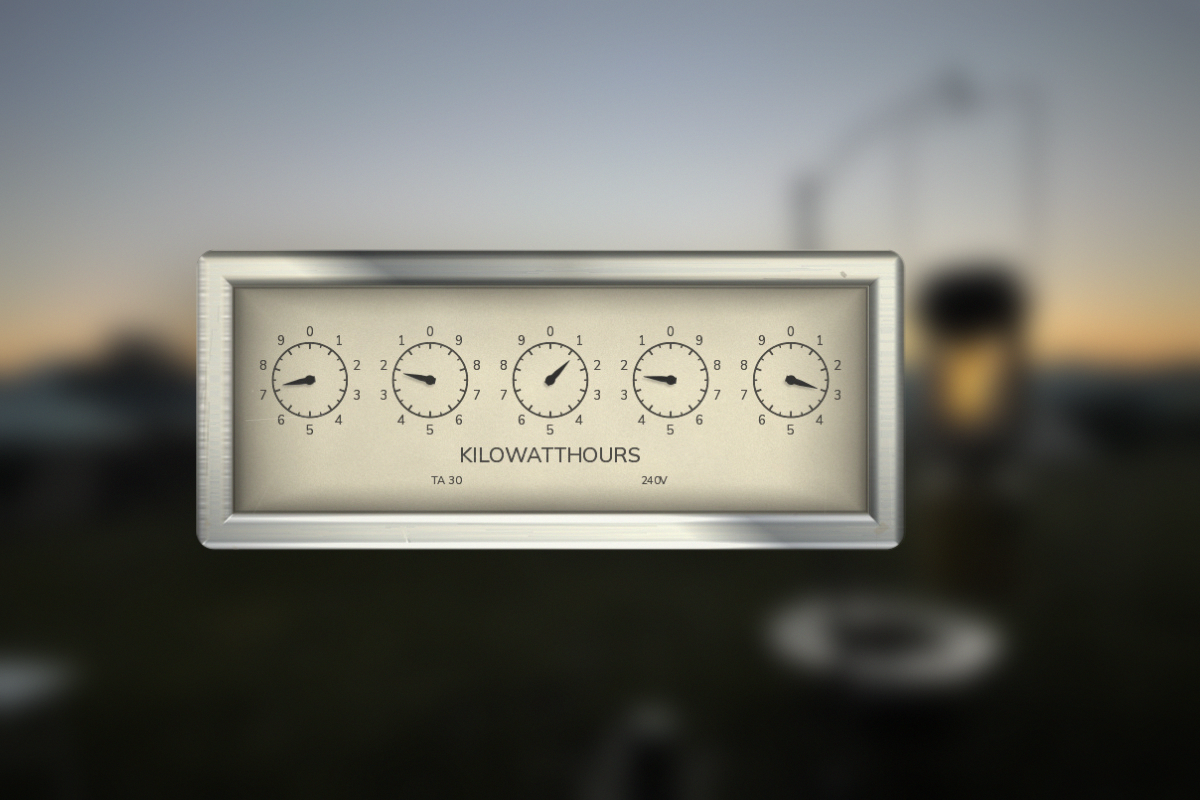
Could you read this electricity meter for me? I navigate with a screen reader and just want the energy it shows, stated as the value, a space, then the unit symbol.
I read 72123 kWh
